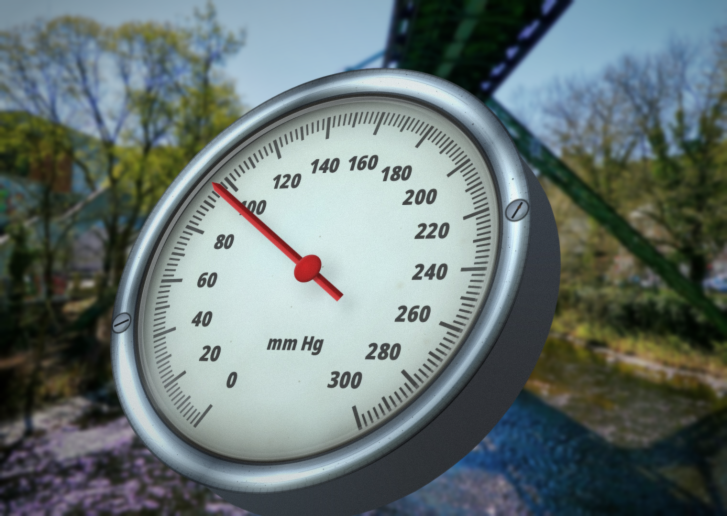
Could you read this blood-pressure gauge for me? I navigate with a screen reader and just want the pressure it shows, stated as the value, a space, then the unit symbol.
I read 96 mmHg
